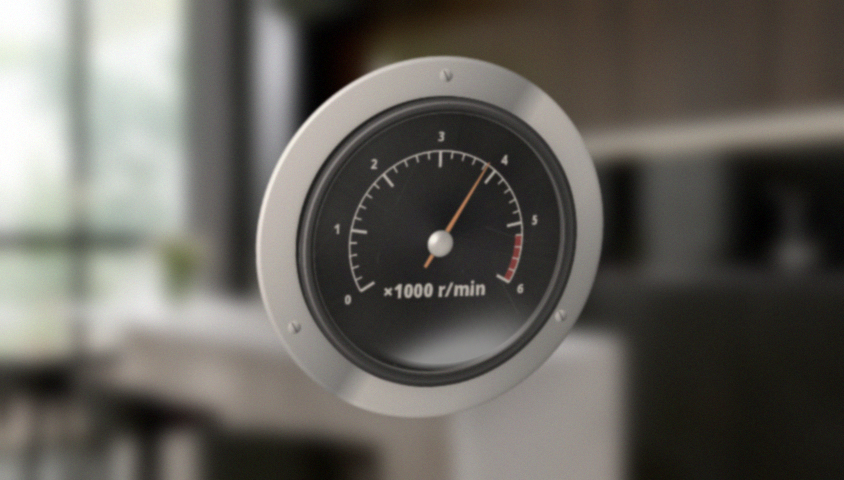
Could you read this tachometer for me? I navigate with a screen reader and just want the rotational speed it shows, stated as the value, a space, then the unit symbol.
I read 3800 rpm
